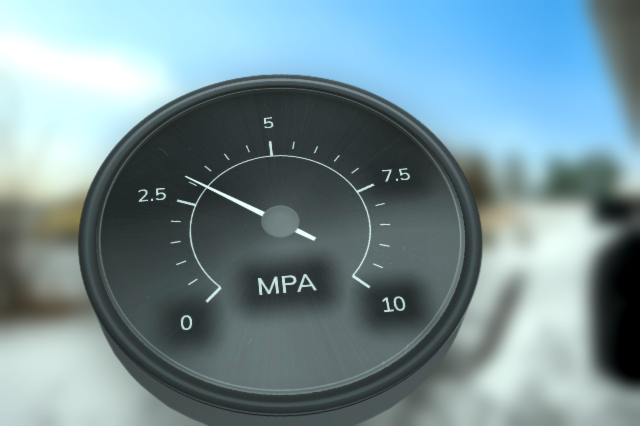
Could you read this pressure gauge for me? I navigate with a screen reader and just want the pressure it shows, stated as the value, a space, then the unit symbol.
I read 3 MPa
